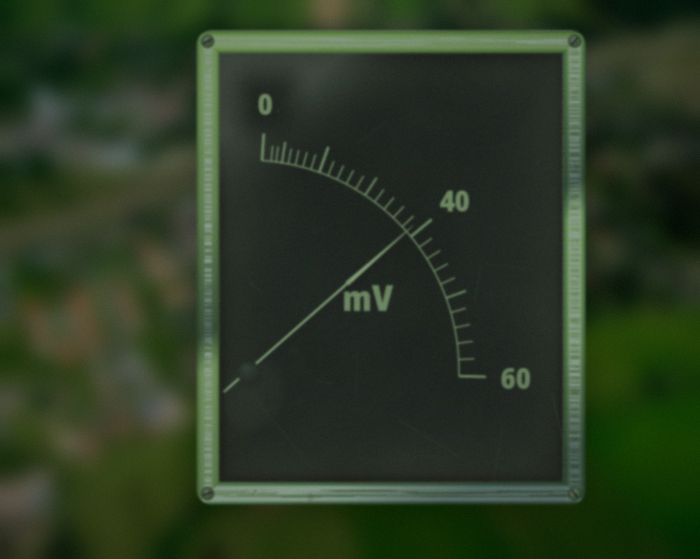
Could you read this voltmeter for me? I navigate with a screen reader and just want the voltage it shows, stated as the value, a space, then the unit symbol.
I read 39 mV
